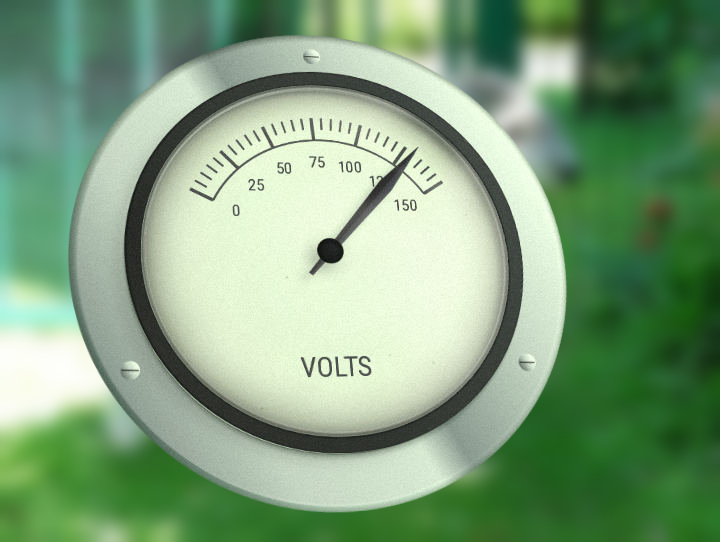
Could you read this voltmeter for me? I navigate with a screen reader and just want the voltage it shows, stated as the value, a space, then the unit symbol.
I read 130 V
